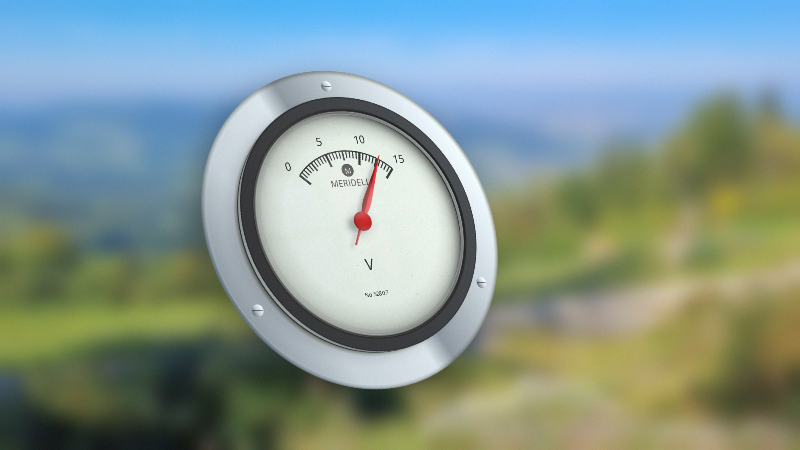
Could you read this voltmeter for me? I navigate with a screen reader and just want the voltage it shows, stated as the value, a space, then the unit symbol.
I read 12.5 V
